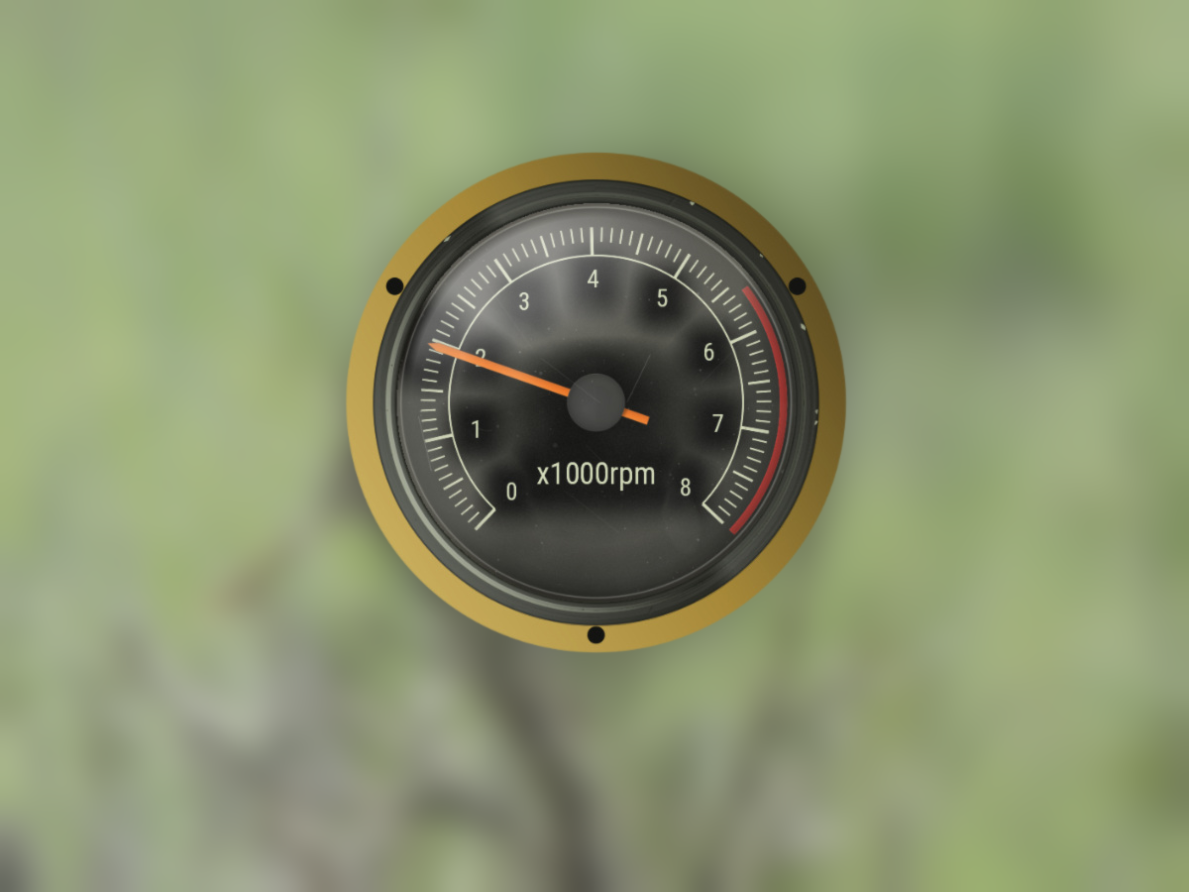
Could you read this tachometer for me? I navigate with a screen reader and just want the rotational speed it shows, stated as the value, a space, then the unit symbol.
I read 1950 rpm
